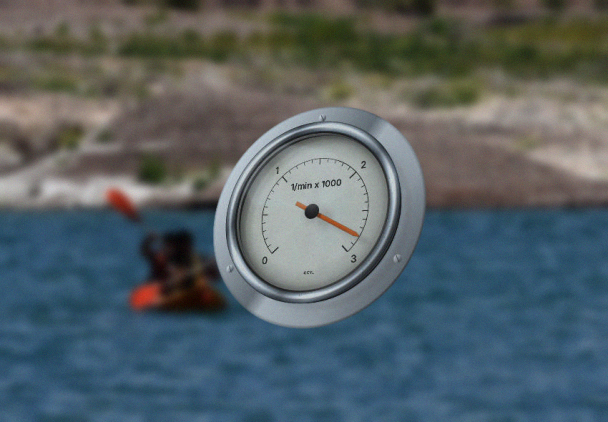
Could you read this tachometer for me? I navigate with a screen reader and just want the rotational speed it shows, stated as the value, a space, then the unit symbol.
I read 2800 rpm
